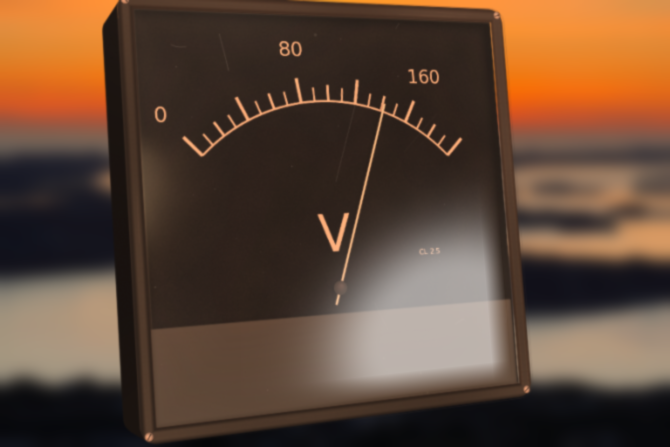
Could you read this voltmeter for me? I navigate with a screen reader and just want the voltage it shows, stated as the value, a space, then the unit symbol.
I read 140 V
